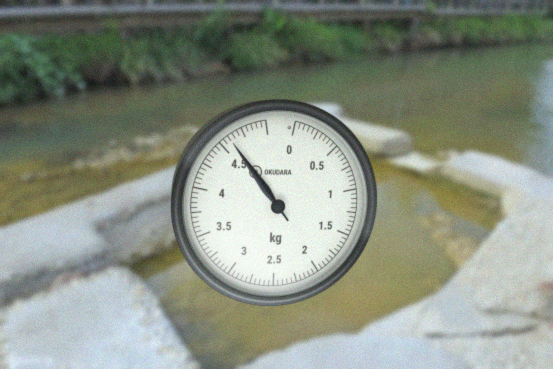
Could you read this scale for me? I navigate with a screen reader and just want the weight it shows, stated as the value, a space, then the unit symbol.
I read 4.6 kg
